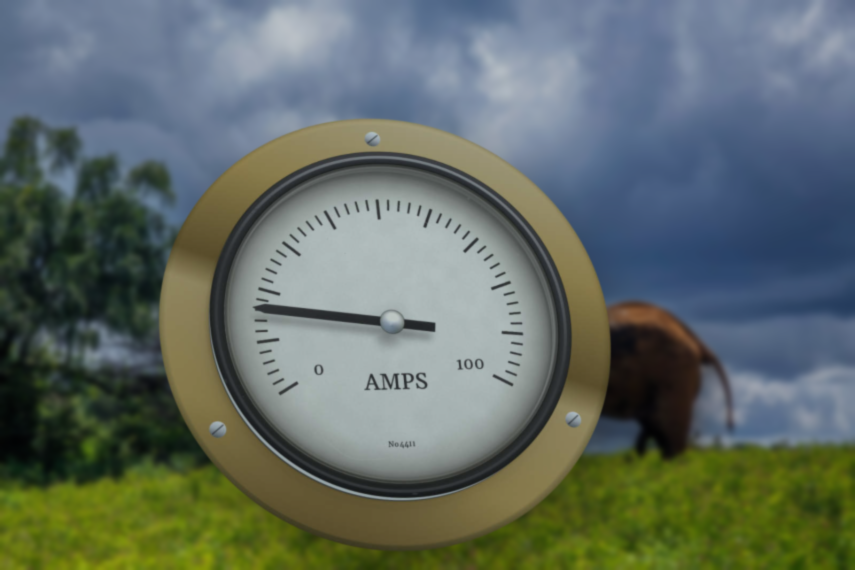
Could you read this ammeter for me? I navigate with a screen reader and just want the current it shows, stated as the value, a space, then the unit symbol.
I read 16 A
